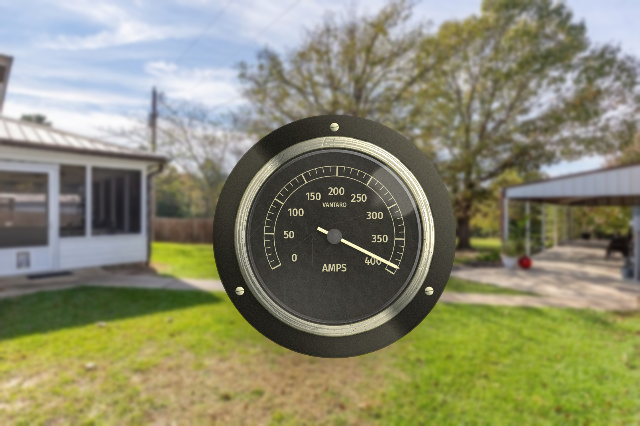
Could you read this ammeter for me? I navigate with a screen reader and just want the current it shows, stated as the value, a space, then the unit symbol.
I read 390 A
